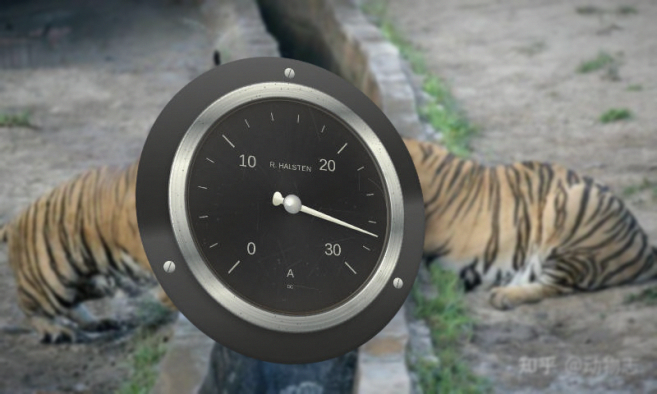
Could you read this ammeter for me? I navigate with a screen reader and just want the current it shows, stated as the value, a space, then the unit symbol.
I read 27 A
